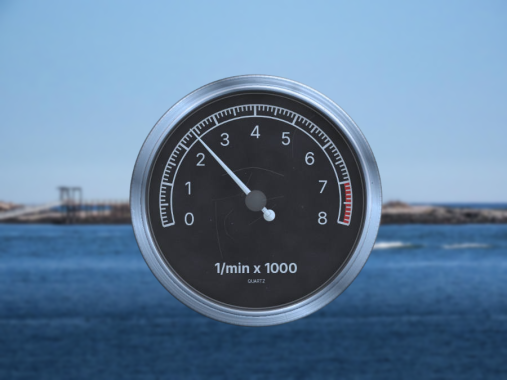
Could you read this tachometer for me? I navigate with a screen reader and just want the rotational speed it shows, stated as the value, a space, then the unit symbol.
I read 2400 rpm
